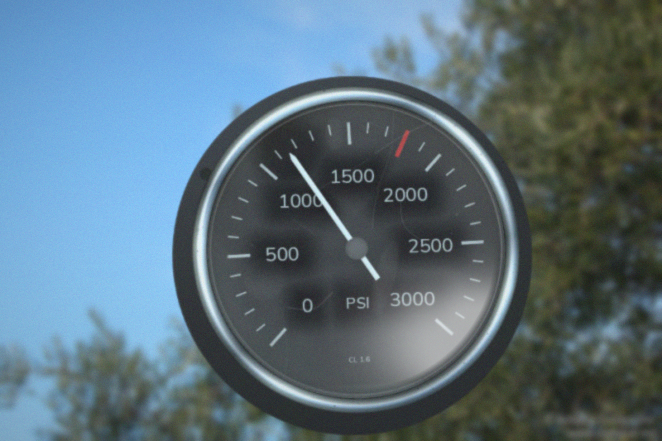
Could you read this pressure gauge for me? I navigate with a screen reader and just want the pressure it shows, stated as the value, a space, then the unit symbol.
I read 1150 psi
